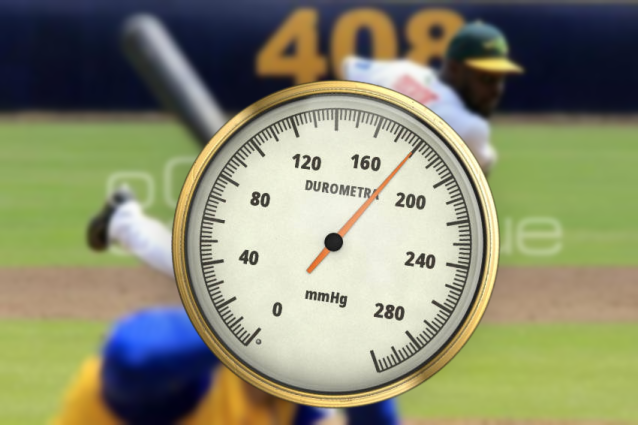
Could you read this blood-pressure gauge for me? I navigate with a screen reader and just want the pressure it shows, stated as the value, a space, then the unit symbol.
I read 180 mmHg
